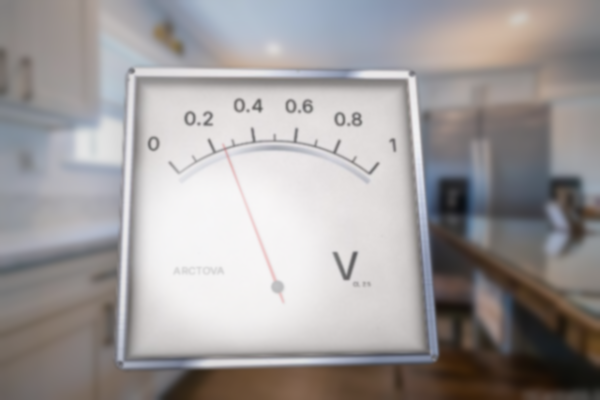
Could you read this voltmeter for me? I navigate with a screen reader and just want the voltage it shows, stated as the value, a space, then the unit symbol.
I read 0.25 V
